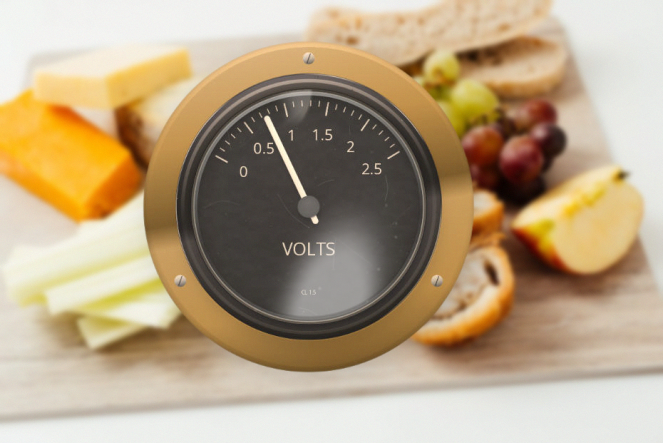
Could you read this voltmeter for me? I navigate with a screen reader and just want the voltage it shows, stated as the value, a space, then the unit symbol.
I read 0.75 V
